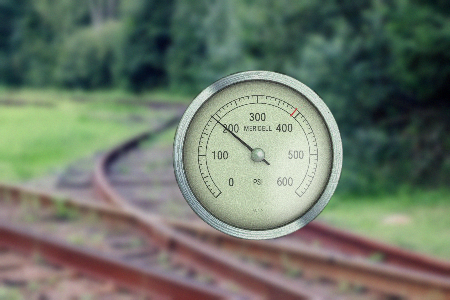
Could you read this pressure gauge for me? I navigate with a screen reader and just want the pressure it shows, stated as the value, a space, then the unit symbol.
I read 190 psi
